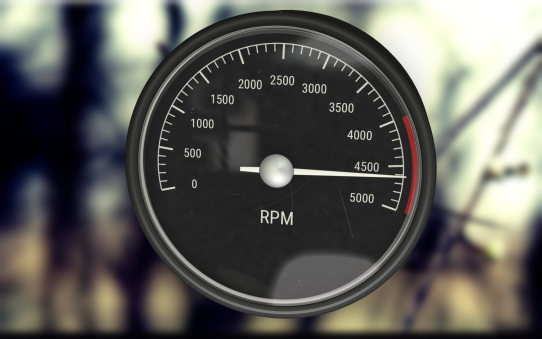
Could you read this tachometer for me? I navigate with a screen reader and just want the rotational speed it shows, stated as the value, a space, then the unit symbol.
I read 4600 rpm
